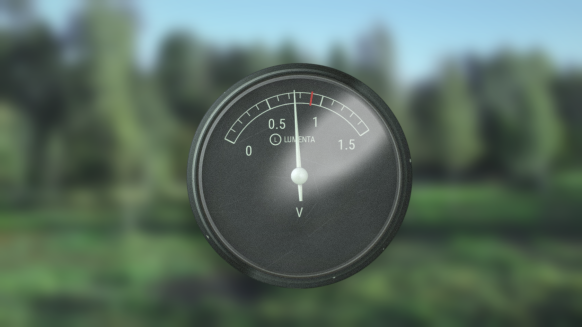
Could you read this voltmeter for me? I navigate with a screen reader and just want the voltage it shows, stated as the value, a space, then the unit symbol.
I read 0.75 V
